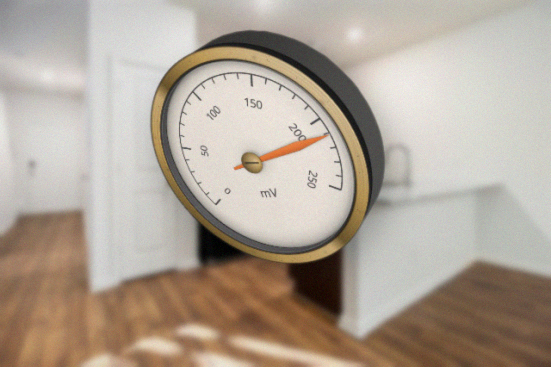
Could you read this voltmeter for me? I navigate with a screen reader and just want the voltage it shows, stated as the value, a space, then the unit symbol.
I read 210 mV
